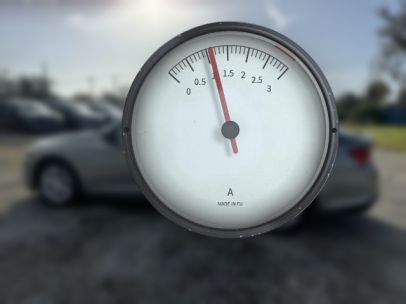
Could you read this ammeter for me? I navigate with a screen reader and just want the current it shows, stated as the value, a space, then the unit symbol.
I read 1.1 A
